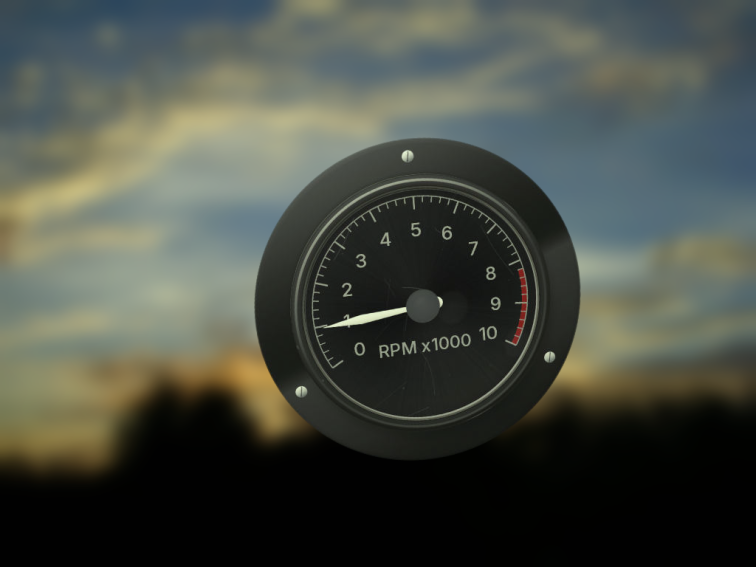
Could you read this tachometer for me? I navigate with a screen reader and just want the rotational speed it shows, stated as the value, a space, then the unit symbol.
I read 1000 rpm
